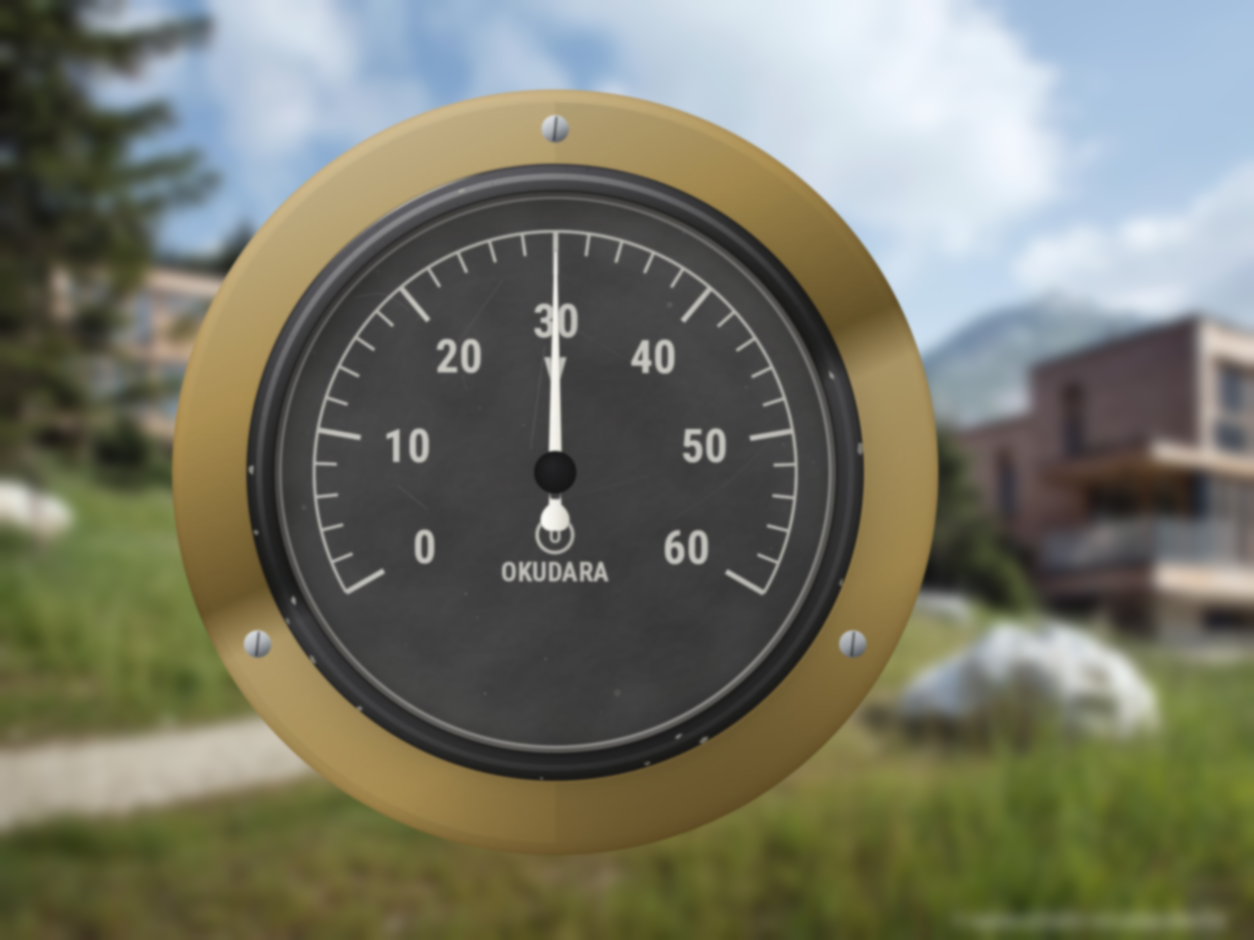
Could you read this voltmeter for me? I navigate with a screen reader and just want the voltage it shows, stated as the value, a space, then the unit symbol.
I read 30 V
